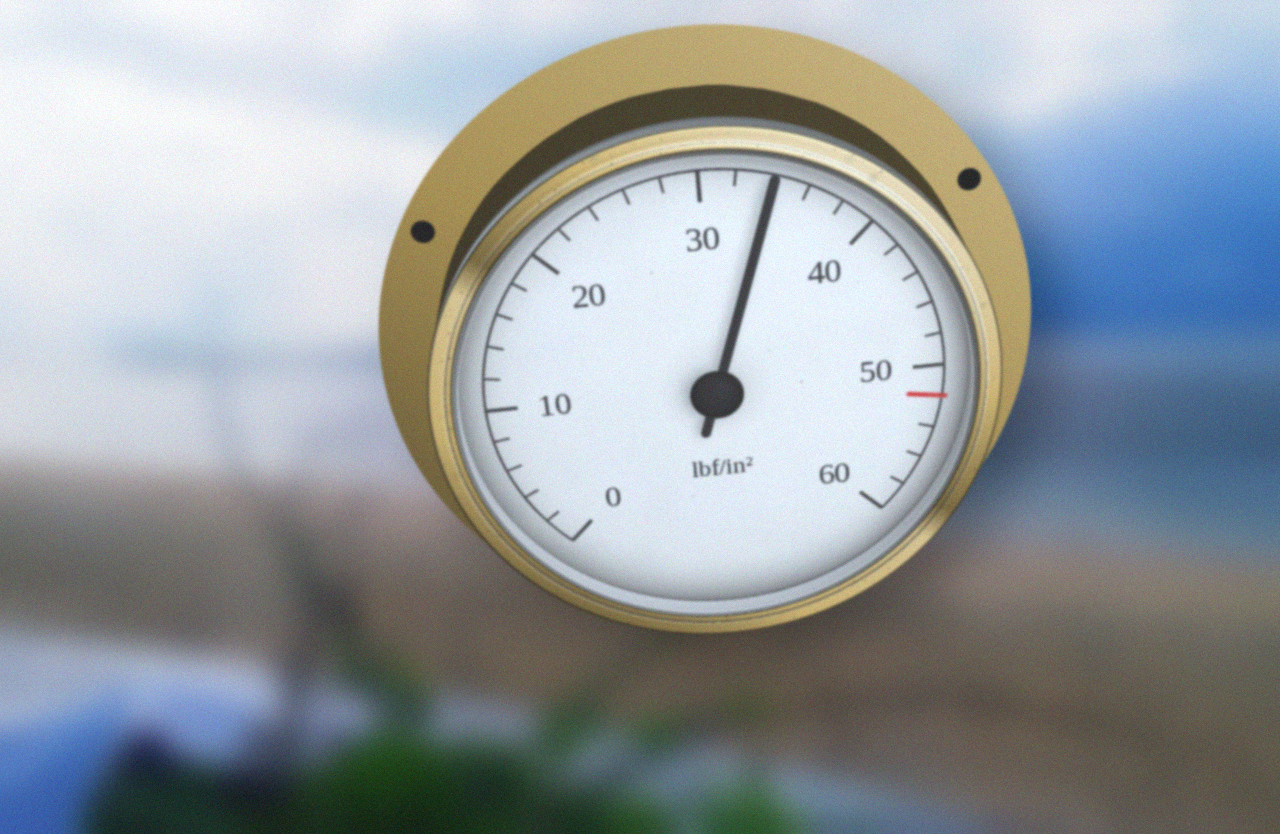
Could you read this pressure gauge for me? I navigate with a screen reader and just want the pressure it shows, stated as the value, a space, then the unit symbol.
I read 34 psi
